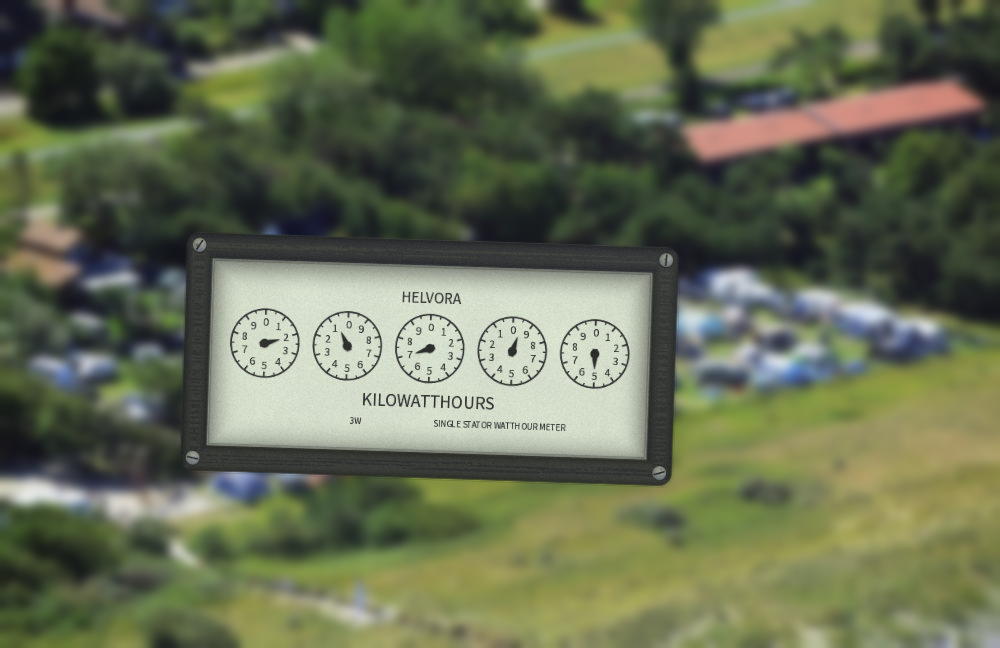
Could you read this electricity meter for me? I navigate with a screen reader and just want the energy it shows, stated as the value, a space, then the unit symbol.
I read 20695 kWh
